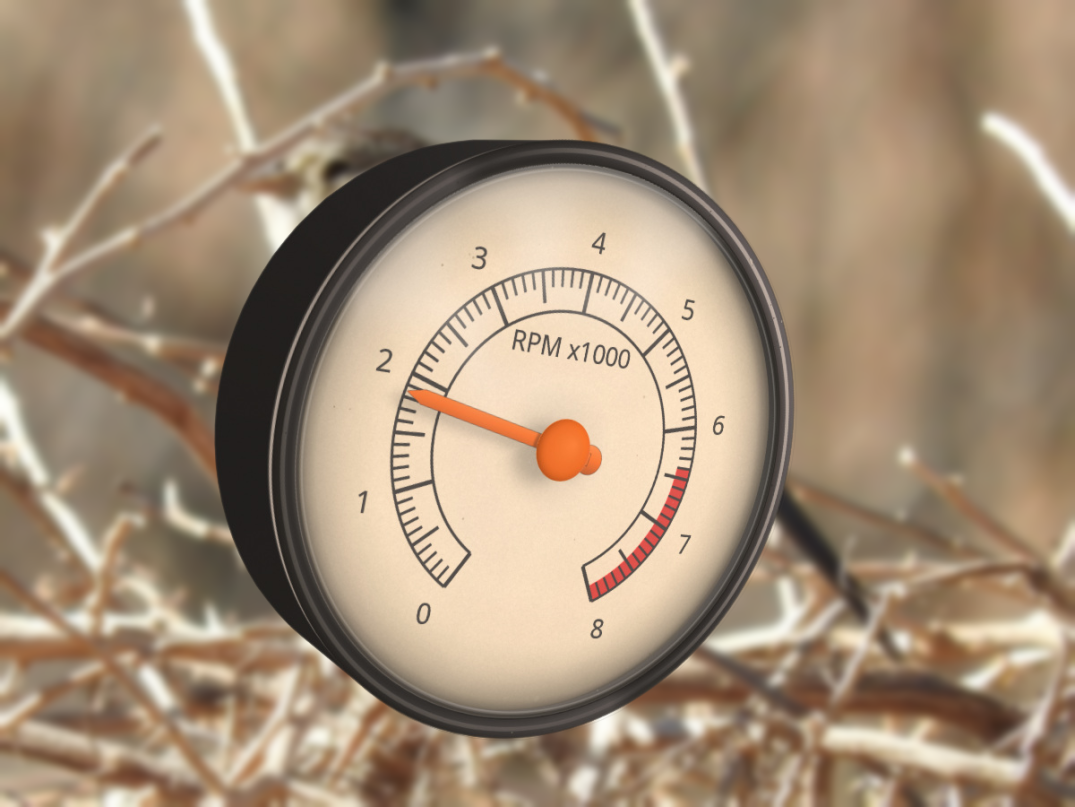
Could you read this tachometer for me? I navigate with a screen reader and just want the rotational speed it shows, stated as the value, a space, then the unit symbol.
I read 1850 rpm
